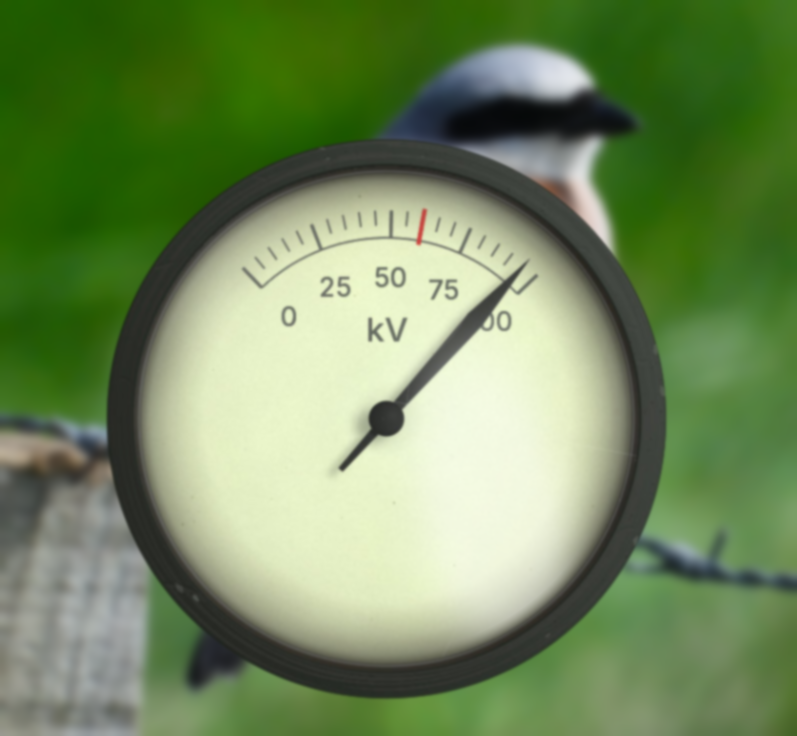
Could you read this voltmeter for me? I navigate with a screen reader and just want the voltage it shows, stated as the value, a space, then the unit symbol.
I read 95 kV
